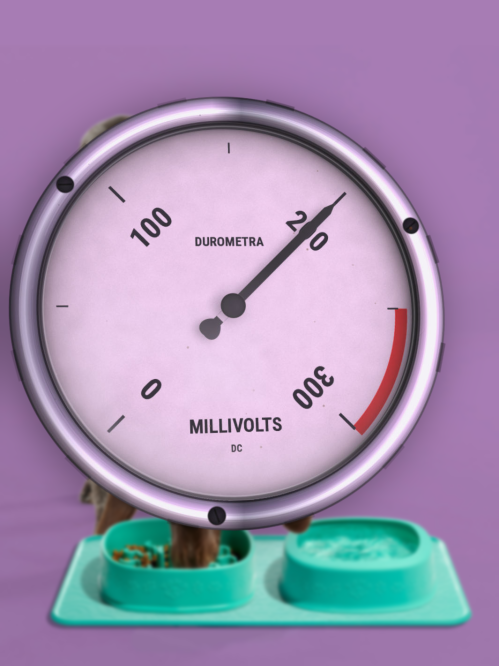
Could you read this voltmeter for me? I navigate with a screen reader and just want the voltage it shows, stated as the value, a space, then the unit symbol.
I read 200 mV
